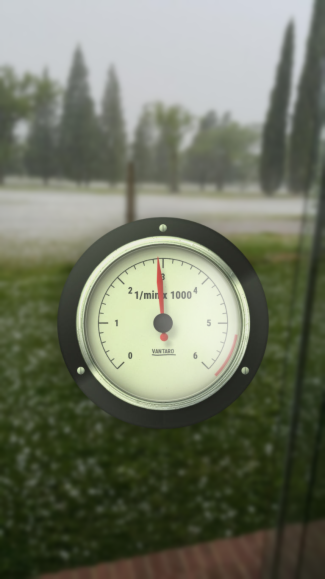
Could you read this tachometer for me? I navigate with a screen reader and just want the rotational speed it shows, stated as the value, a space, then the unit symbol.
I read 2900 rpm
